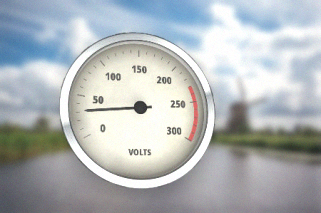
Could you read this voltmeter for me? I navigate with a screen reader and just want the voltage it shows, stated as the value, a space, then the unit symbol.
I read 30 V
